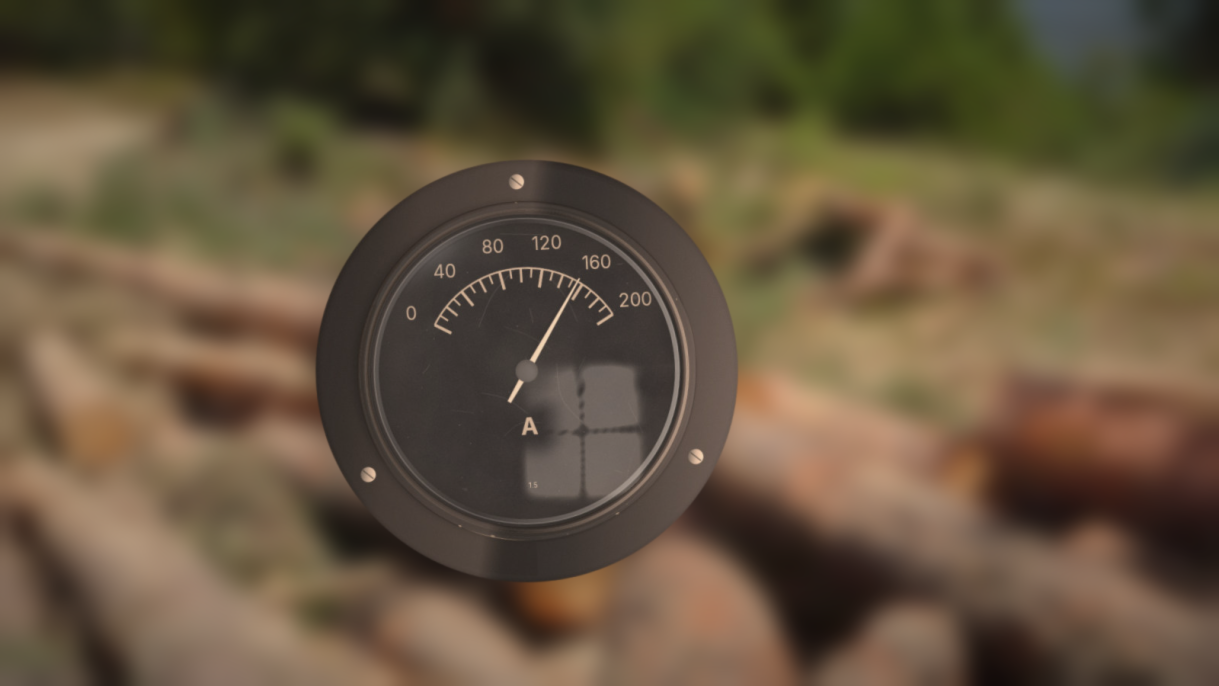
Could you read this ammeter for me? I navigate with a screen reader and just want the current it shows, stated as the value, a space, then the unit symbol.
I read 155 A
